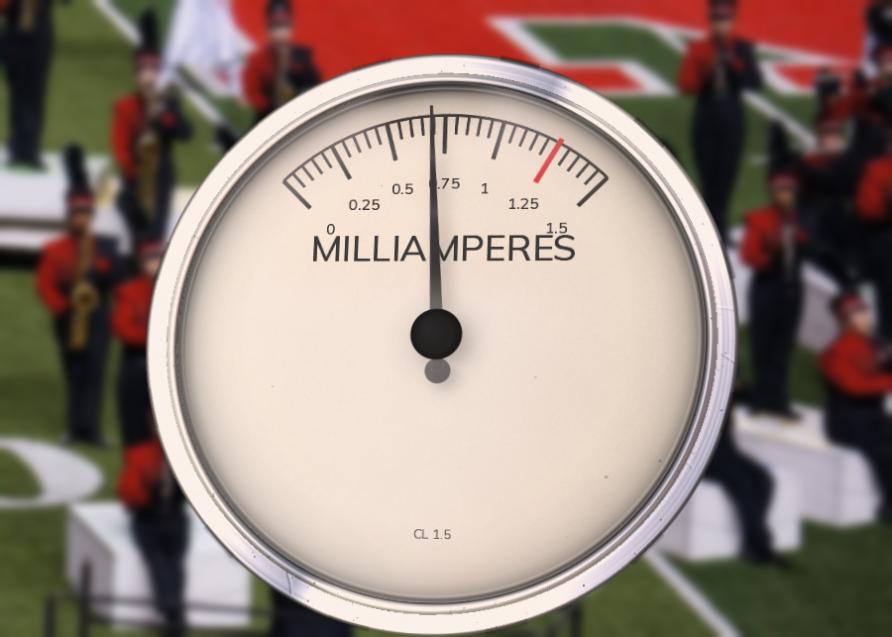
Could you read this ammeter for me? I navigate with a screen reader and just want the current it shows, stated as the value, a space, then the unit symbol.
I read 0.7 mA
